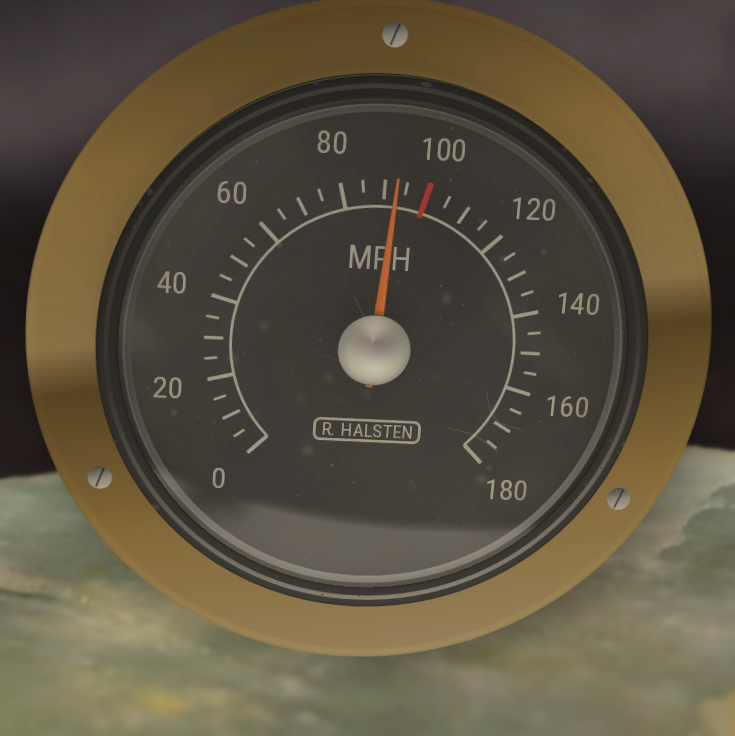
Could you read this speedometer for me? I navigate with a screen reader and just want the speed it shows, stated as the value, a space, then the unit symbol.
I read 92.5 mph
